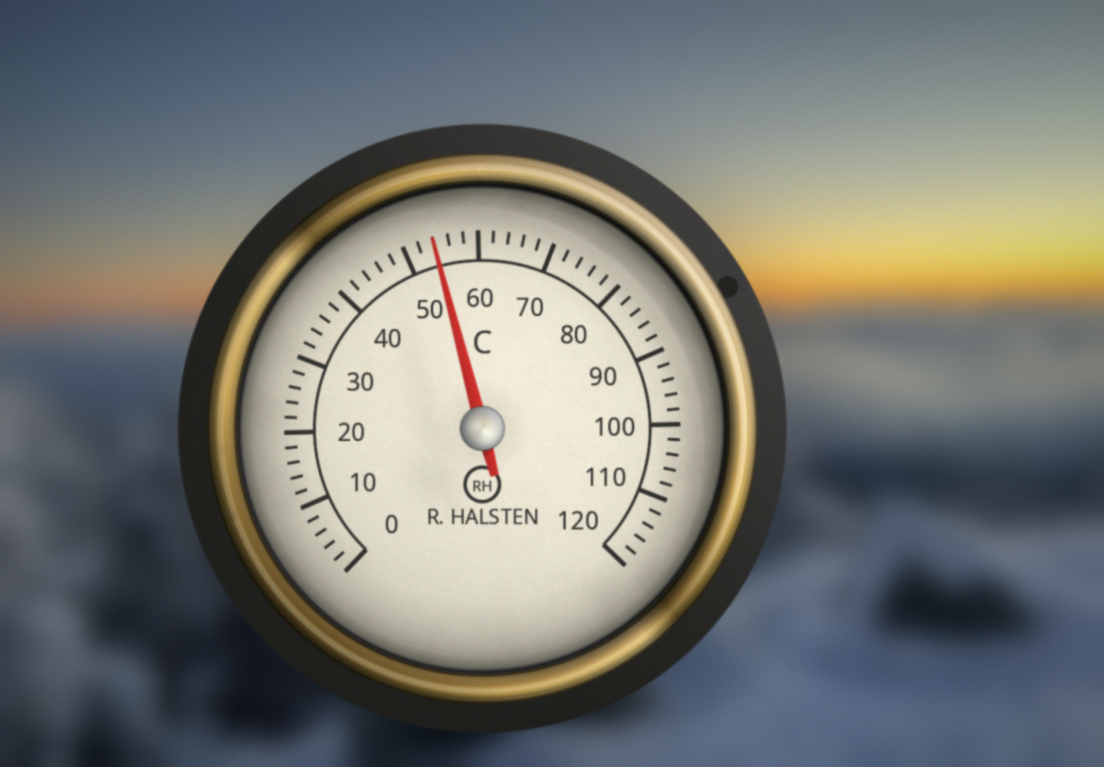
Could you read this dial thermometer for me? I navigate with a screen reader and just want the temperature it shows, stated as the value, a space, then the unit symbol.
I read 54 °C
